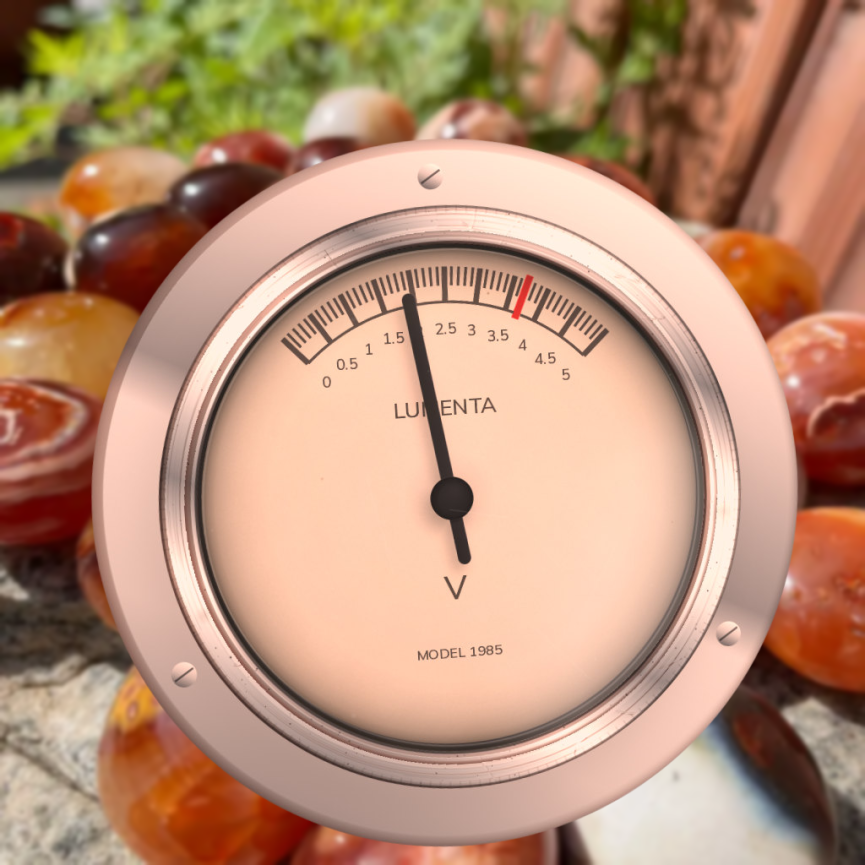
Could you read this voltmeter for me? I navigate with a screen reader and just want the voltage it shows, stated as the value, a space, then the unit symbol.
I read 1.9 V
